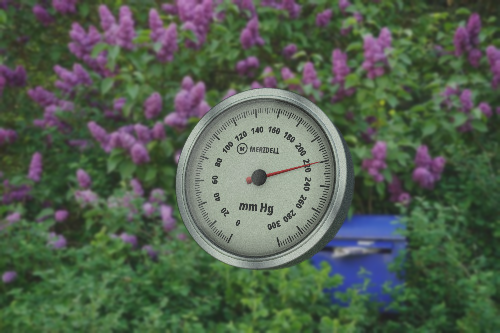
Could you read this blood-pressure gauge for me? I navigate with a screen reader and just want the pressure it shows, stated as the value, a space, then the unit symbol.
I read 220 mmHg
